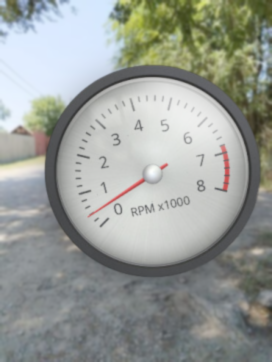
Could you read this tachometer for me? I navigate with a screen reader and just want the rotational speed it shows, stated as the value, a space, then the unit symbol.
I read 400 rpm
